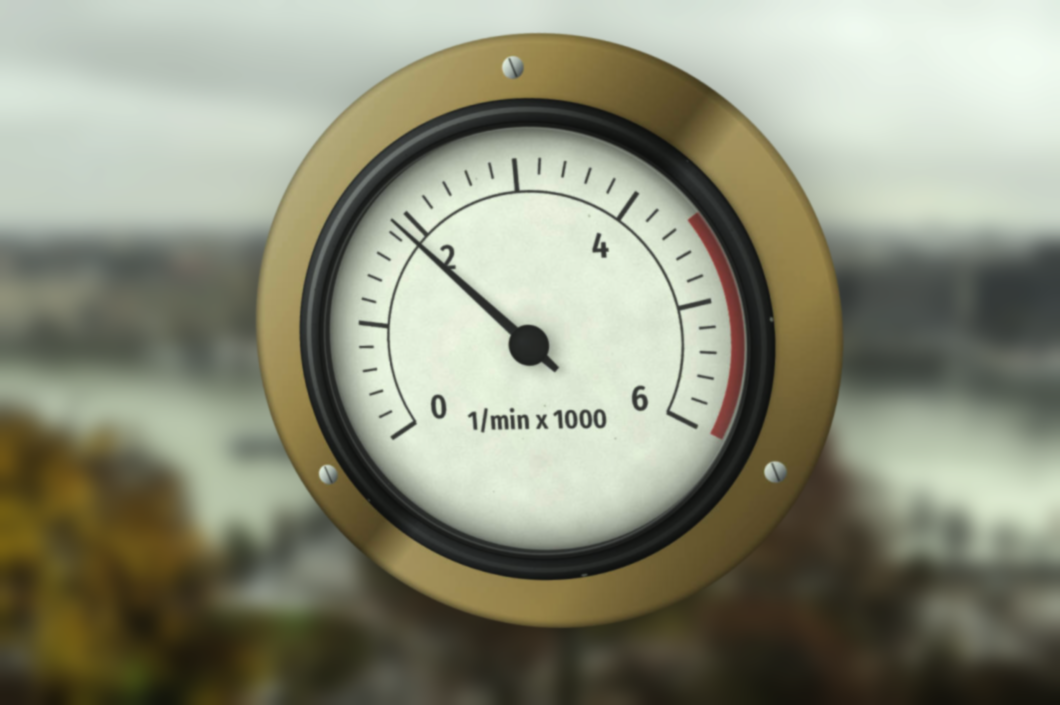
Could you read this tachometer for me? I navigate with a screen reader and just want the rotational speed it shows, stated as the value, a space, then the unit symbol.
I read 1900 rpm
